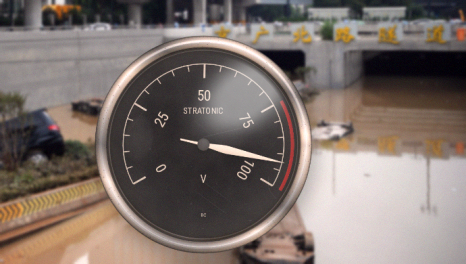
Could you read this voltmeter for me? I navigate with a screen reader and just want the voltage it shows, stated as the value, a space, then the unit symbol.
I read 92.5 V
